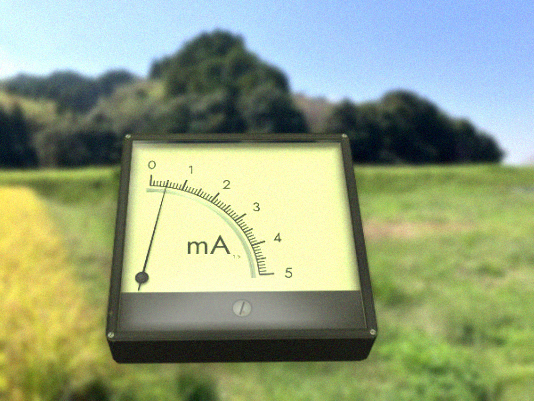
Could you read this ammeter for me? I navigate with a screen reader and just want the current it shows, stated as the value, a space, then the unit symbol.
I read 0.5 mA
